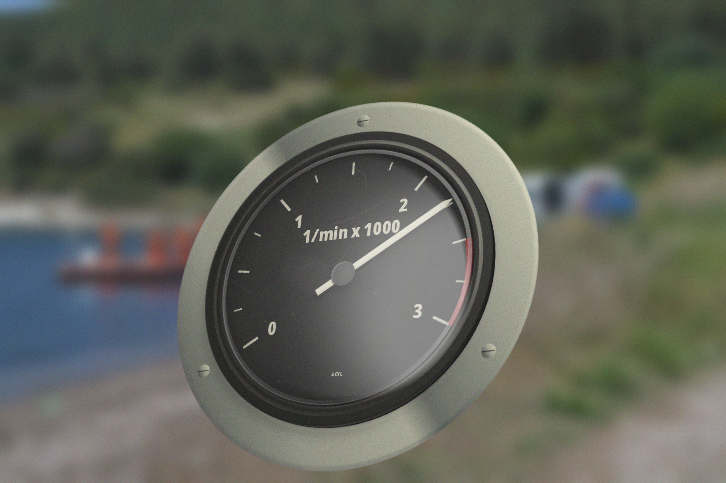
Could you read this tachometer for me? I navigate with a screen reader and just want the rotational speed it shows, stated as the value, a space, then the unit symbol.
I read 2250 rpm
